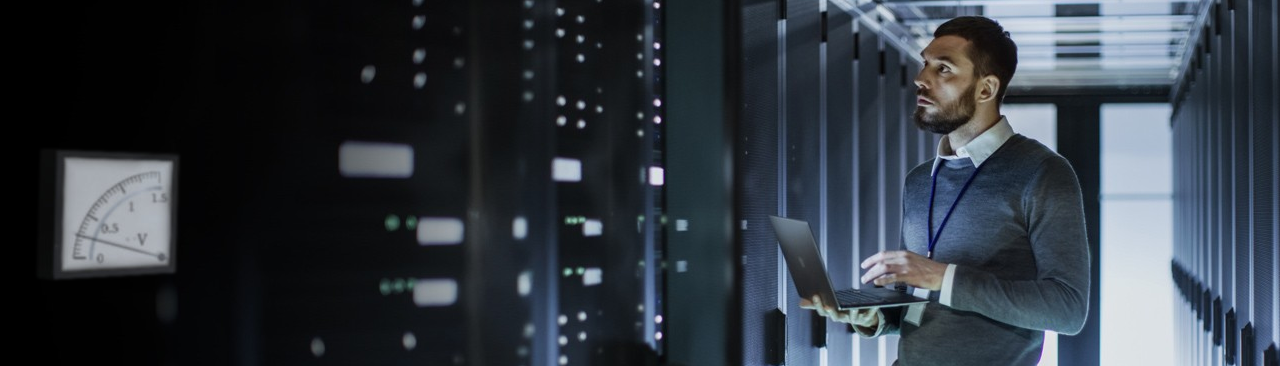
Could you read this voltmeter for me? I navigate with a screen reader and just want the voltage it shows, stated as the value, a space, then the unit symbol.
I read 0.25 V
